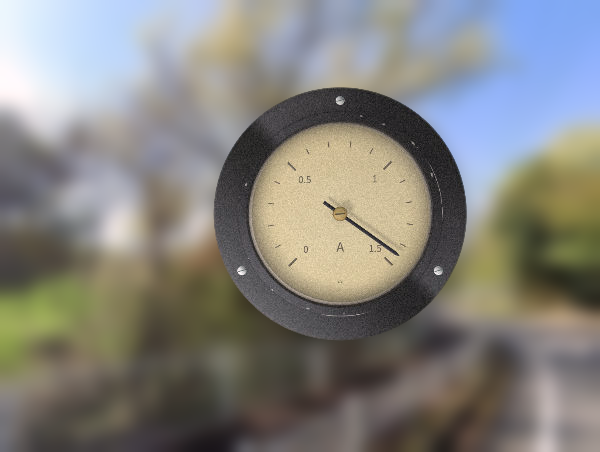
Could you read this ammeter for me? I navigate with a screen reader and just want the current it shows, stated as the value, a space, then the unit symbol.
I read 1.45 A
